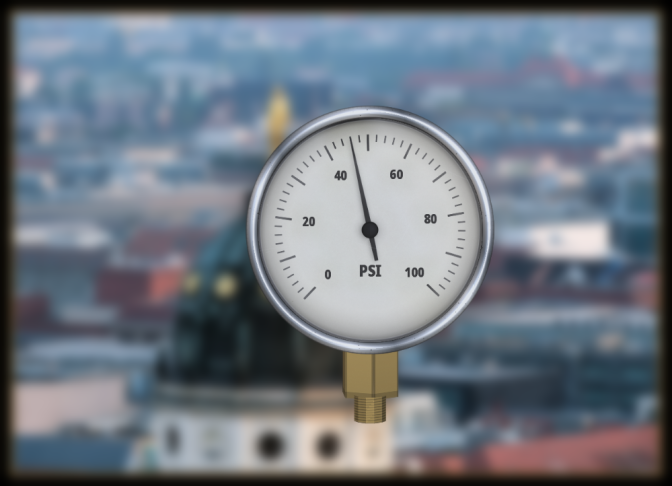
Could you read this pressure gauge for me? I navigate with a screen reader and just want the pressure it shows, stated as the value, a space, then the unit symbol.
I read 46 psi
